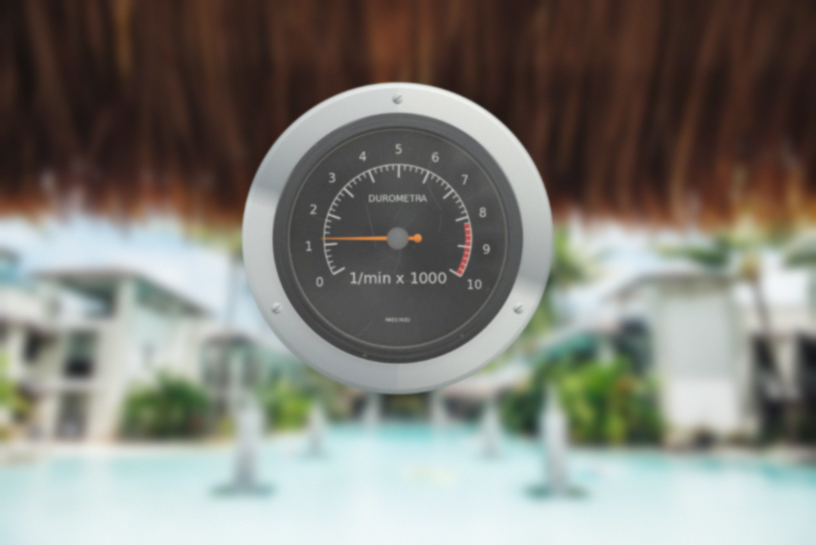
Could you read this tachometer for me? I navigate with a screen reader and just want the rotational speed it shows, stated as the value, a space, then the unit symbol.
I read 1200 rpm
